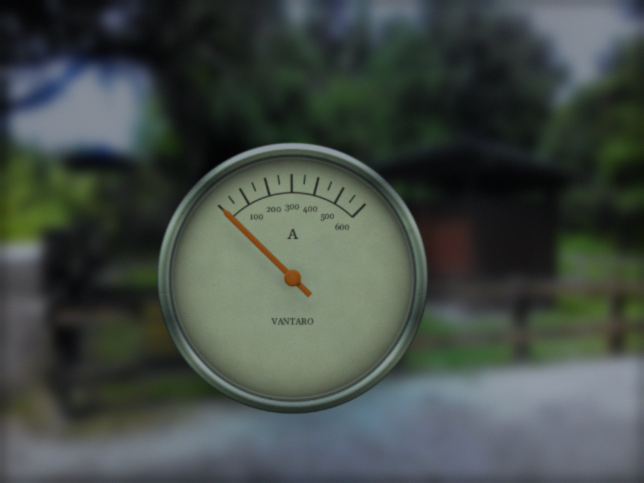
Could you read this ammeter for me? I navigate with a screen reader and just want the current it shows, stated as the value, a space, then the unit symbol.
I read 0 A
